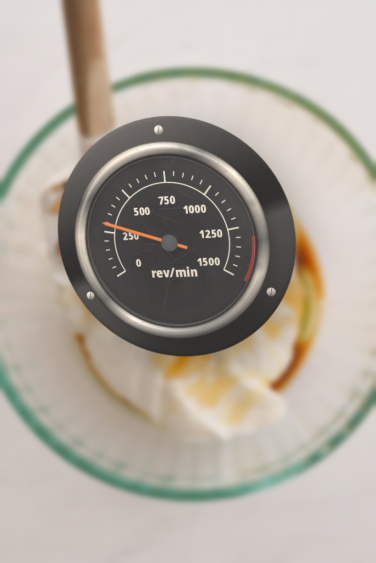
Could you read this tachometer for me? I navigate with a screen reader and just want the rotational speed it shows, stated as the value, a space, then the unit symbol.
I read 300 rpm
